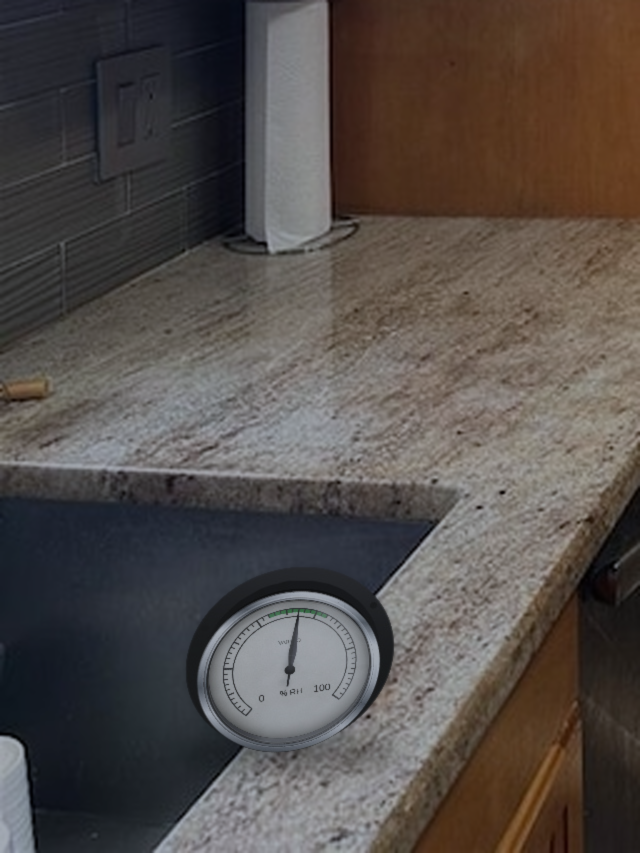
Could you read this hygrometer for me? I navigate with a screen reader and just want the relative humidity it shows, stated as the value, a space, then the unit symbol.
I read 54 %
